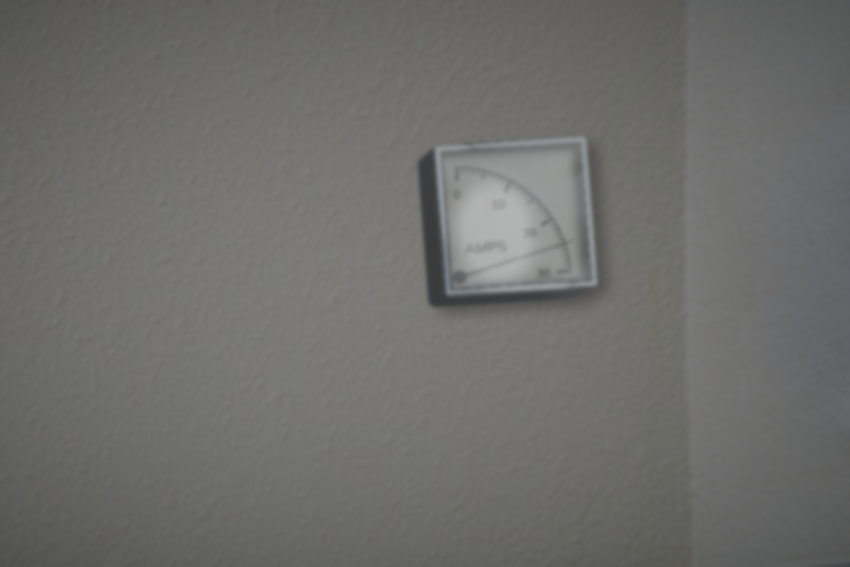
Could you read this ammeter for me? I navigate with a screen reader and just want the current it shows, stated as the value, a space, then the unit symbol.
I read 25 A
